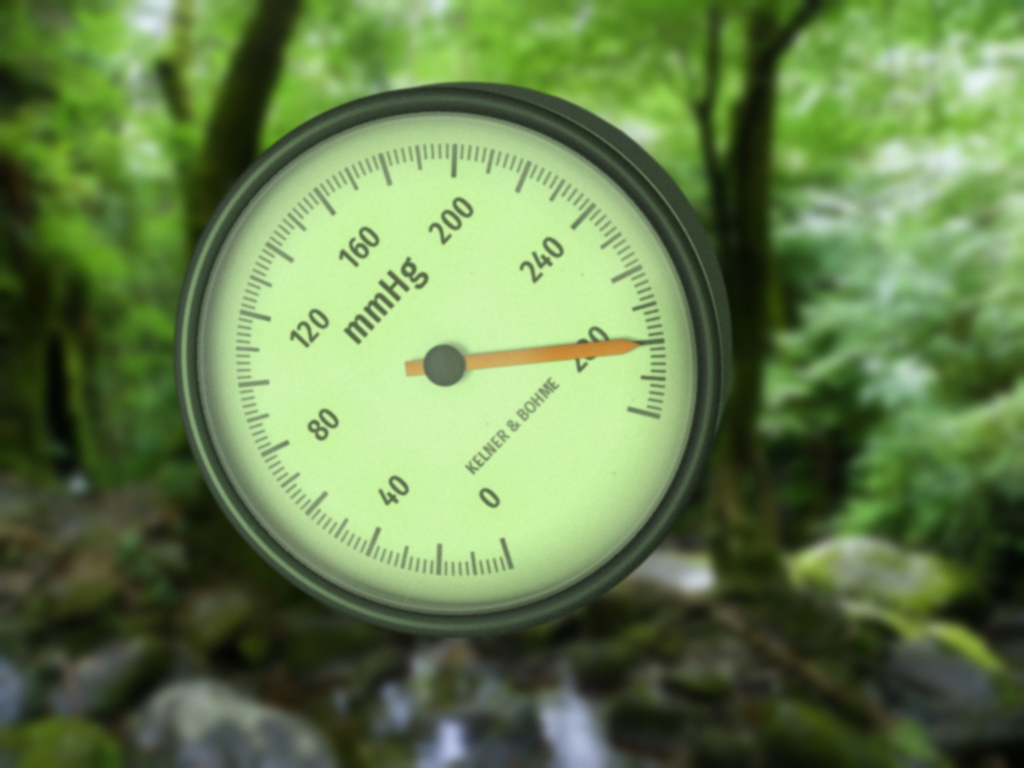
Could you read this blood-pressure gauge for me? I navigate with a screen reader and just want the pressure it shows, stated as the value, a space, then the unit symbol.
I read 280 mmHg
